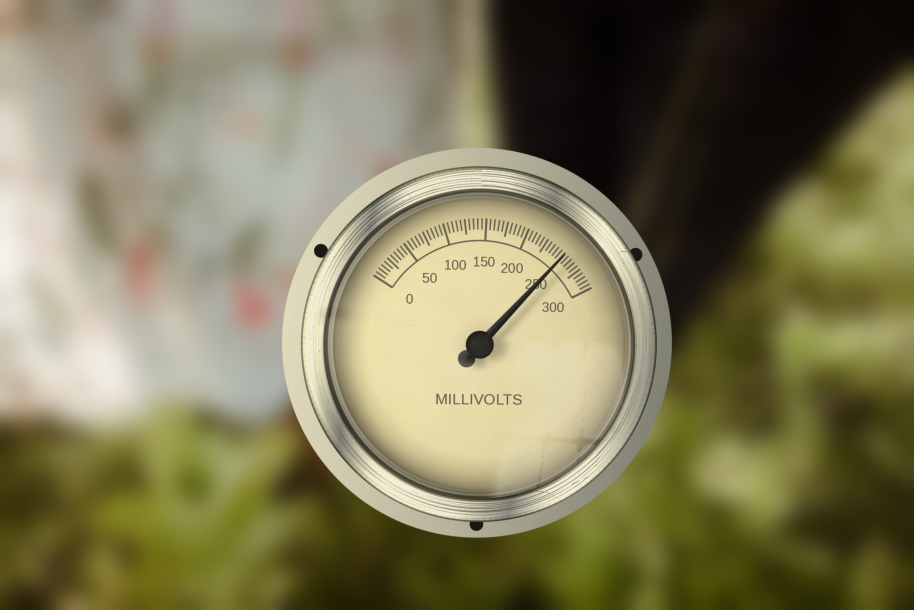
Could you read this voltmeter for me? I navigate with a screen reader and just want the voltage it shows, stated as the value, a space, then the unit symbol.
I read 250 mV
